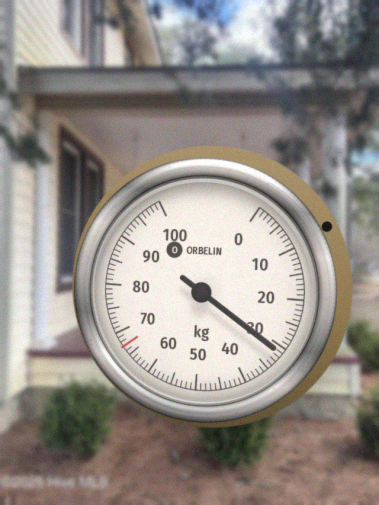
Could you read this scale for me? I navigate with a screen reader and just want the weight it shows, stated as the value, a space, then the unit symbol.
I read 31 kg
